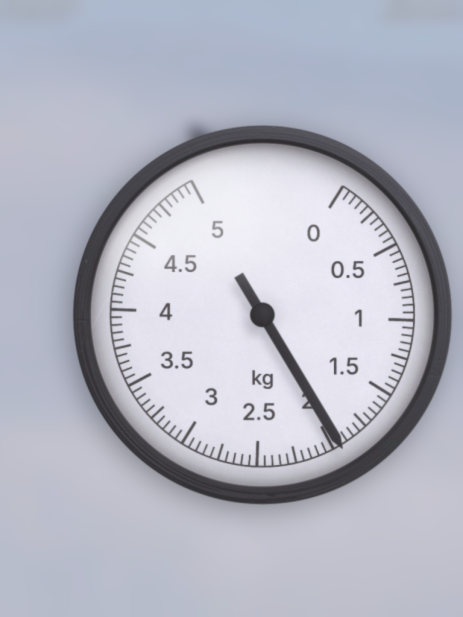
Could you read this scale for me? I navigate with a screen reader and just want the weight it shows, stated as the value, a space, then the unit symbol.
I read 1.95 kg
